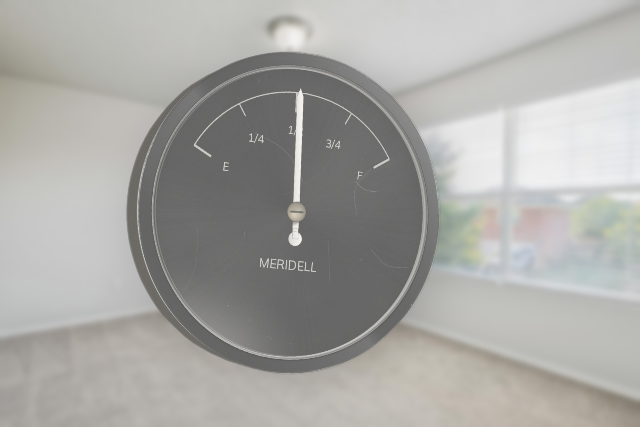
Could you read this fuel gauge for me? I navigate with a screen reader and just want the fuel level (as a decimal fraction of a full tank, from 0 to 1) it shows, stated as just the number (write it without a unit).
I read 0.5
